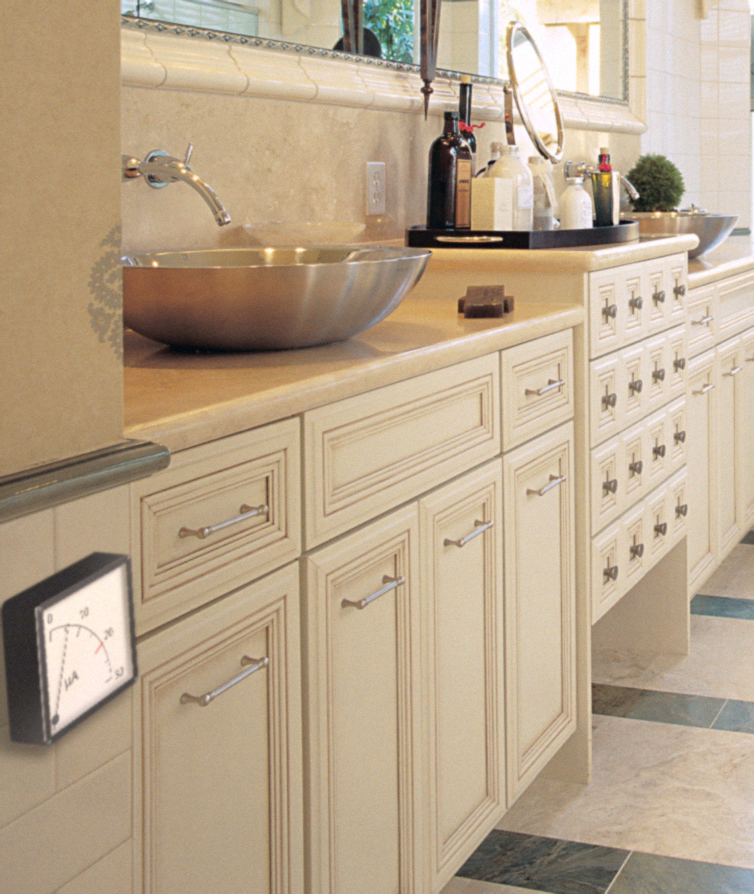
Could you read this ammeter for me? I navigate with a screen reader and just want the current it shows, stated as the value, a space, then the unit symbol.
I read 5 µA
